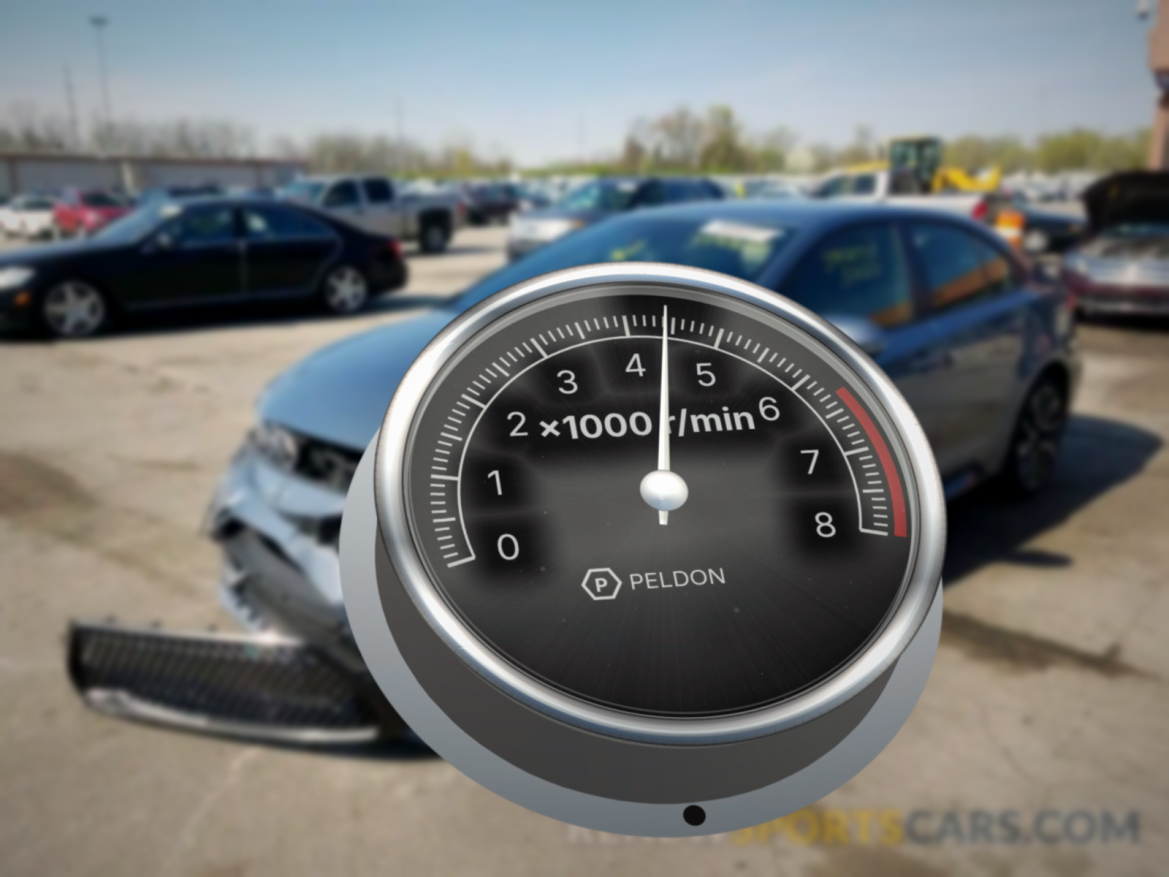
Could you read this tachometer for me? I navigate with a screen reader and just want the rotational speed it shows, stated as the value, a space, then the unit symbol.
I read 4400 rpm
